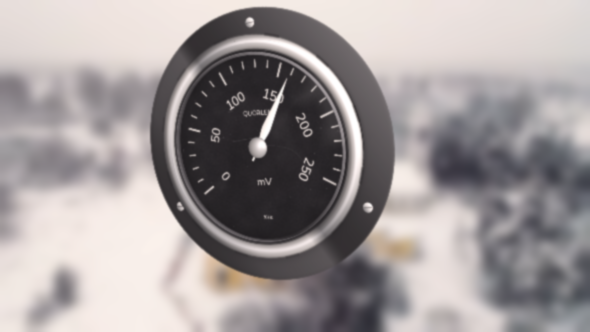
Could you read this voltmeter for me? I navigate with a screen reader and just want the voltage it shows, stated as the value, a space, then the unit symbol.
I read 160 mV
